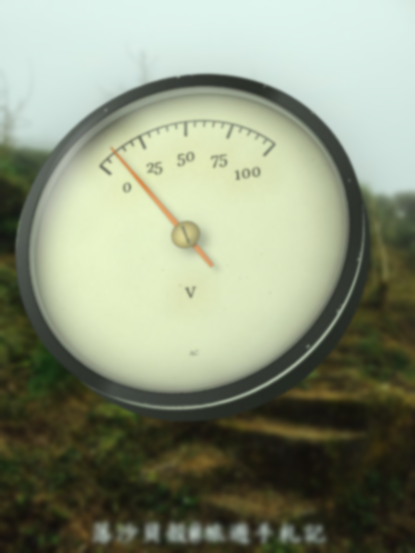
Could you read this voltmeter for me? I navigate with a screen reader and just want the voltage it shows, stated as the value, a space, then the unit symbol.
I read 10 V
